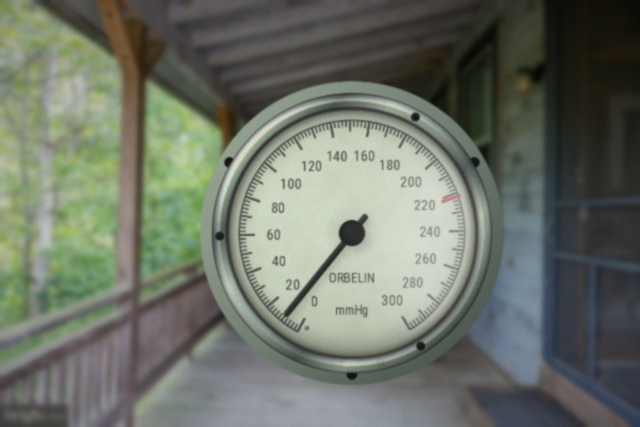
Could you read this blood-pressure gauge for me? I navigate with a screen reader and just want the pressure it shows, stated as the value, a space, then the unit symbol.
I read 10 mmHg
